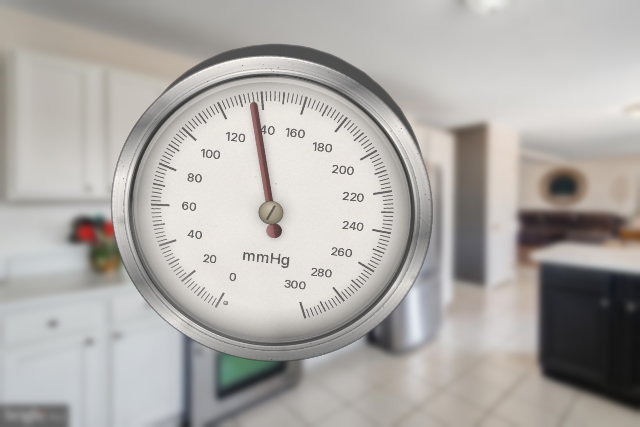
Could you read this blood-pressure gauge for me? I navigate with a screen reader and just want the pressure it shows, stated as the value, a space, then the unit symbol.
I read 136 mmHg
